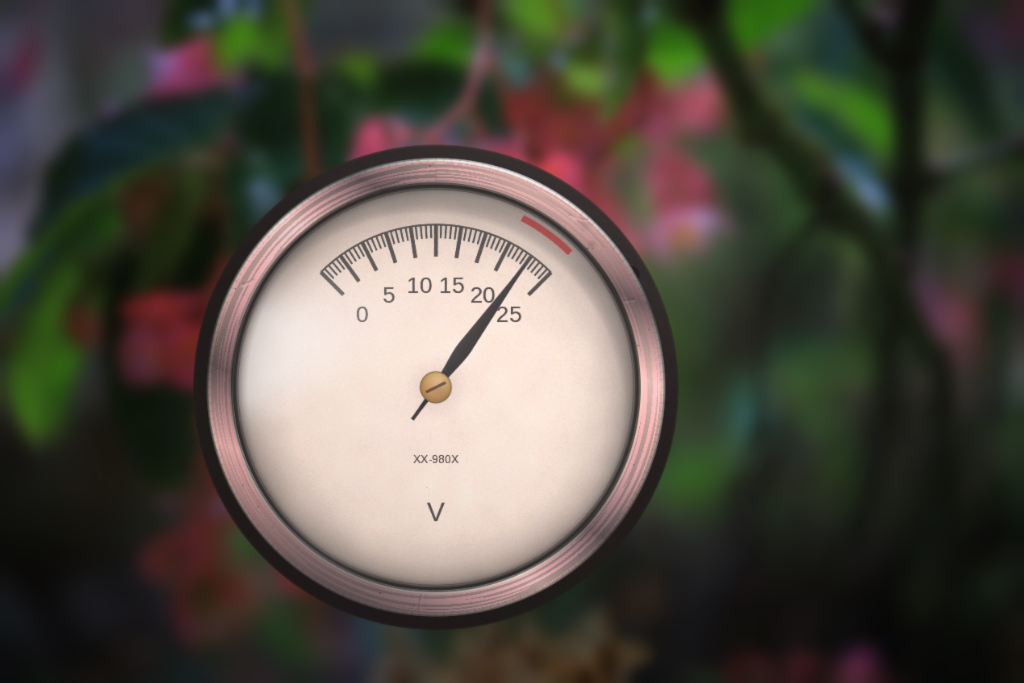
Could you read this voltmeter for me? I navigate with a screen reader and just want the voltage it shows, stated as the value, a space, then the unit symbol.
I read 22.5 V
